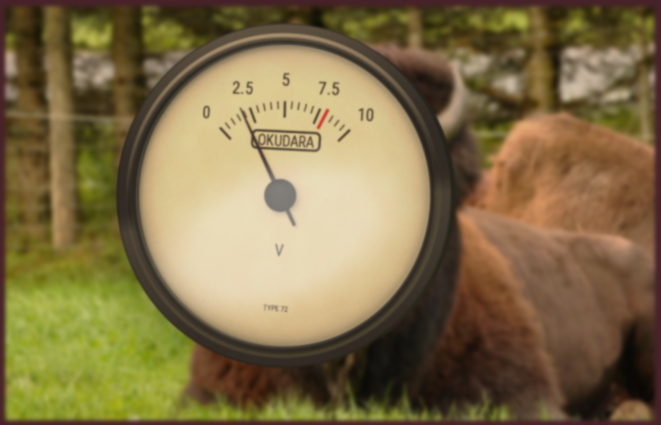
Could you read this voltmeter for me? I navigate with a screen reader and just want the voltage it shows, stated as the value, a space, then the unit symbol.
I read 2 V
